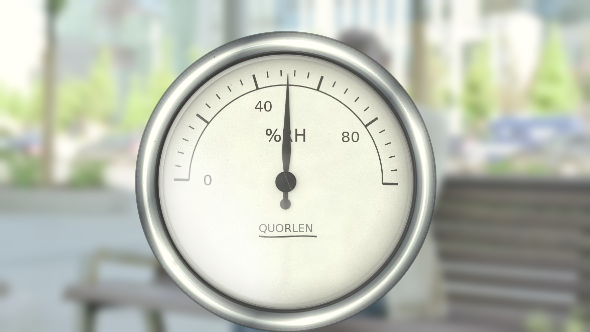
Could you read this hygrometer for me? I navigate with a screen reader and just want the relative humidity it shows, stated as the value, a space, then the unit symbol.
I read 50 %
